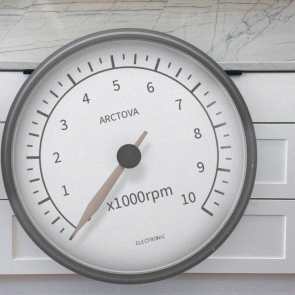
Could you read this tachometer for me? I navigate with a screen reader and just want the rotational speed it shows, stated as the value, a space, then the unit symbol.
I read 0 rpm
